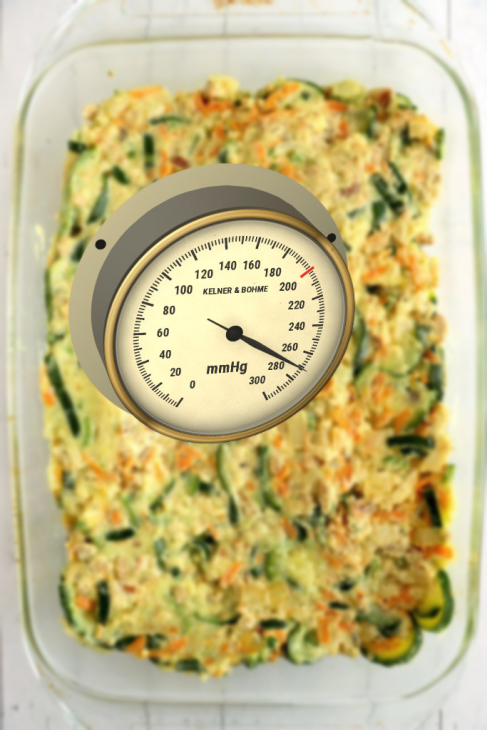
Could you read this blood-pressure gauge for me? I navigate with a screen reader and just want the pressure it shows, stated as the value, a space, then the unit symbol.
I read 270 mmHg
